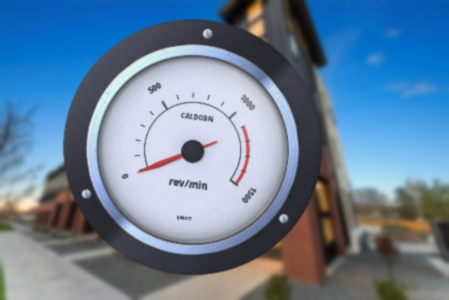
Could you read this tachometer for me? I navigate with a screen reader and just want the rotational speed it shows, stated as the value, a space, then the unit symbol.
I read 0 rpm
